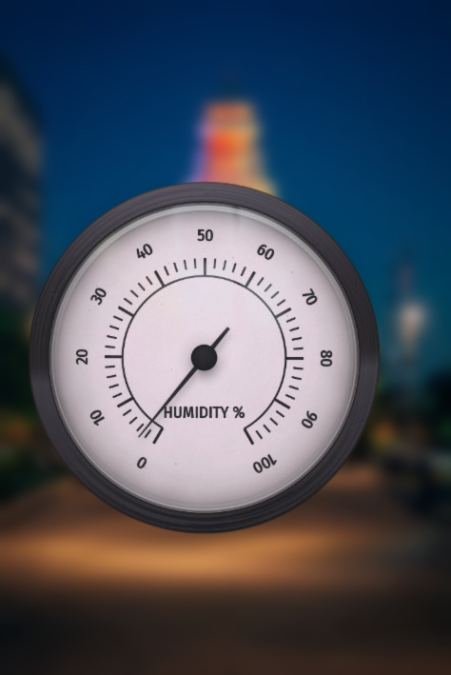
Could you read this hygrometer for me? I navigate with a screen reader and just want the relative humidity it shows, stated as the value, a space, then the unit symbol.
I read 3 %
